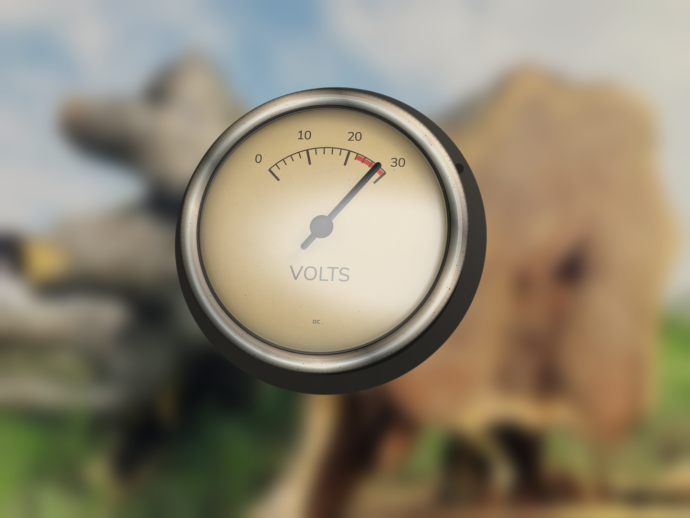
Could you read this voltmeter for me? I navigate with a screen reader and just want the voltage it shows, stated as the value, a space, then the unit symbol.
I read 28 V
